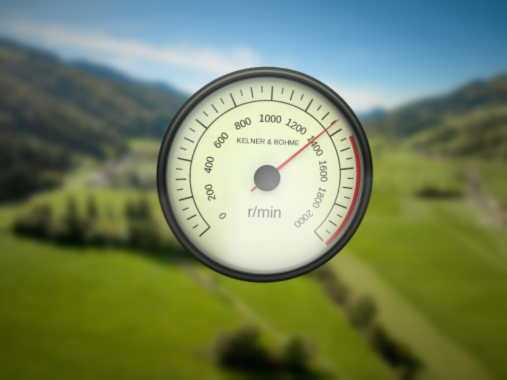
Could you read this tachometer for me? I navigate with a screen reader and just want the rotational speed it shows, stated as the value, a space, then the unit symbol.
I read 1350 rpm
